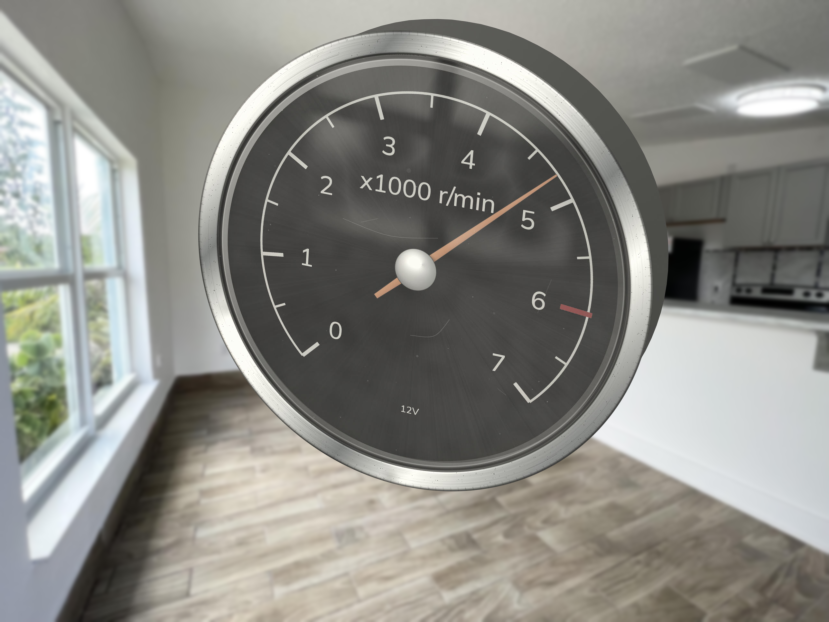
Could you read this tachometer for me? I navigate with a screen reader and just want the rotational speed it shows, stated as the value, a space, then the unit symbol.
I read 4750 rpm
